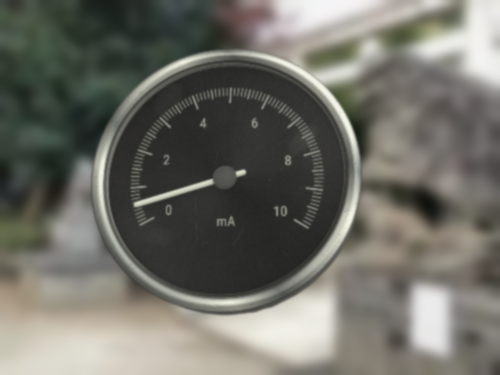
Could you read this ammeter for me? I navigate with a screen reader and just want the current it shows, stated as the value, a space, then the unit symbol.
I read 0.5 mA
